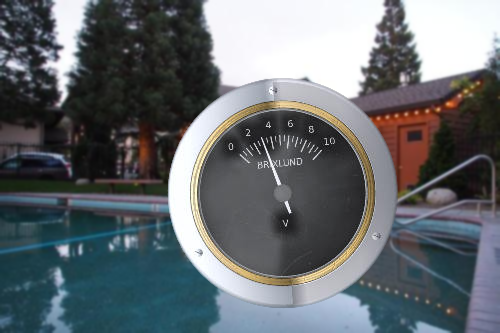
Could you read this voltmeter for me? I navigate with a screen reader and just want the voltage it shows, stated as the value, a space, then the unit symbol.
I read 3 V
